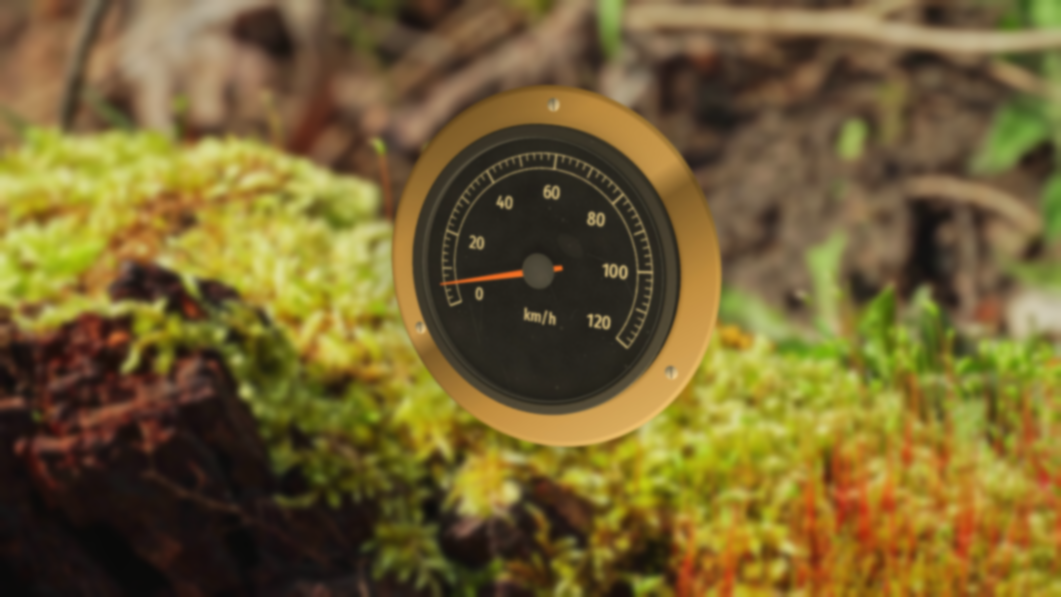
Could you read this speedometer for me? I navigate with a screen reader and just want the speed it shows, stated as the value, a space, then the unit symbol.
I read 6 km/h
